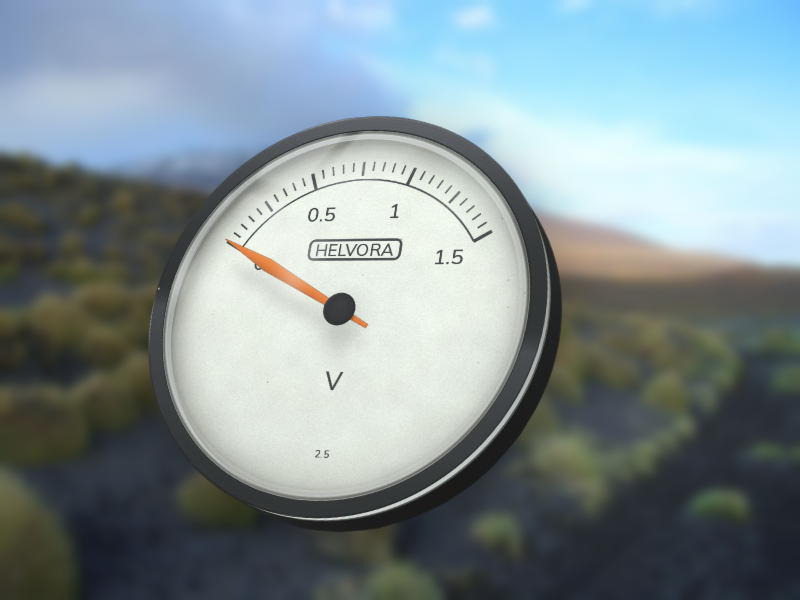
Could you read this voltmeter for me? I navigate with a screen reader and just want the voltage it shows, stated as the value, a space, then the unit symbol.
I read 0 V
